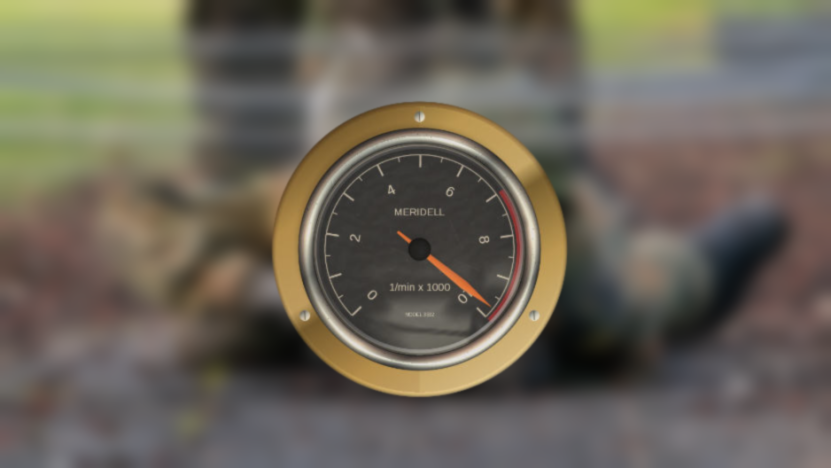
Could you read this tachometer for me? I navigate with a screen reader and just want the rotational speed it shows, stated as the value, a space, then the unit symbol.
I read 9750 rpm
